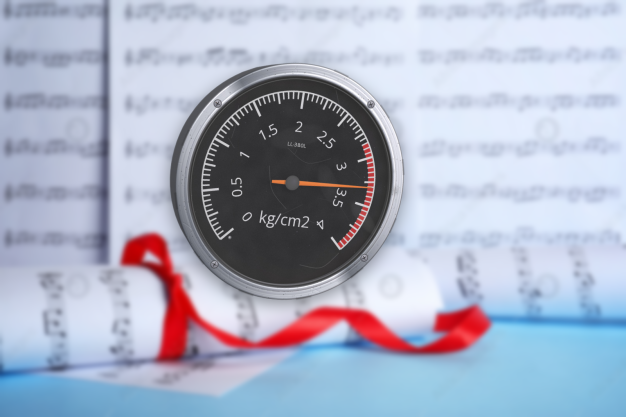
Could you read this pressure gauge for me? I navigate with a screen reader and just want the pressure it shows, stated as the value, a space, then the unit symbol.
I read 3.3 kg/cm²
